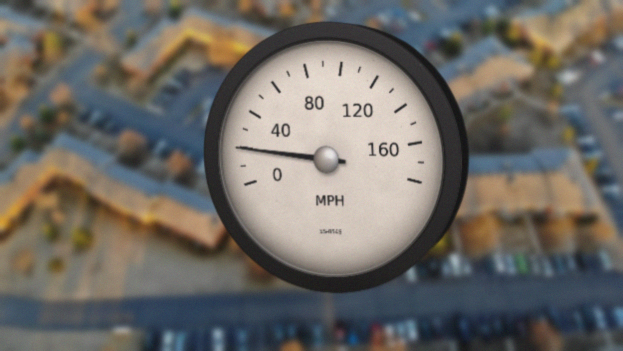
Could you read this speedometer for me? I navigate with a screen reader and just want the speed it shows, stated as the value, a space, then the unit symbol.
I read 20 mph
